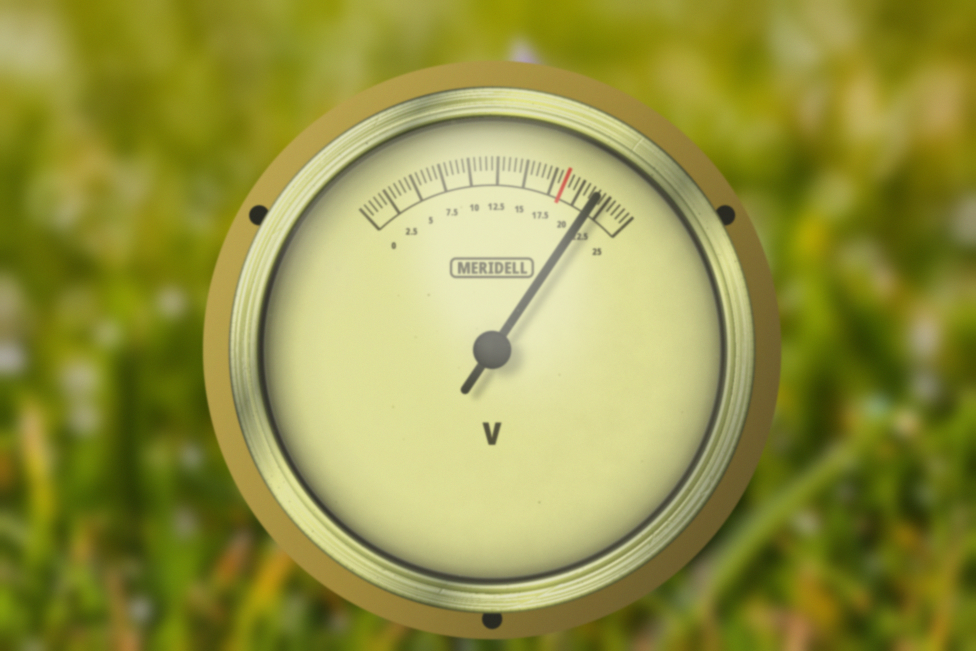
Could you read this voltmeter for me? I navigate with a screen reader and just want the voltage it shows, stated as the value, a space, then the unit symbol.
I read 21.5 V
